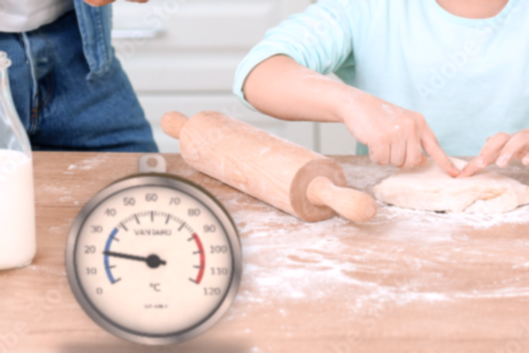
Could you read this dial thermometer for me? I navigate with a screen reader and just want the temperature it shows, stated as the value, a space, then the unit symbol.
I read 20 °C
